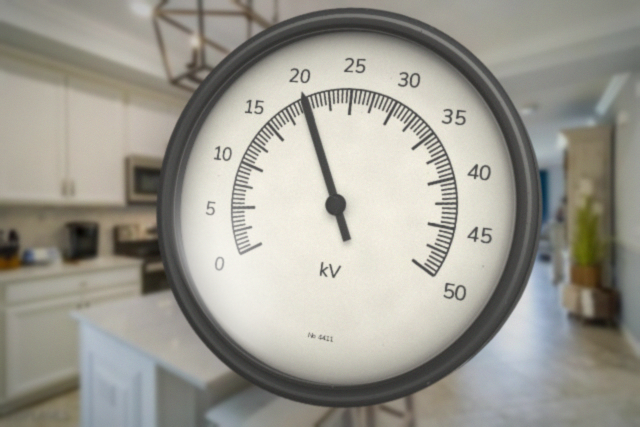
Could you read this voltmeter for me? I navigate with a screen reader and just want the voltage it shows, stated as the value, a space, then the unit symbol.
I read 20 kV
